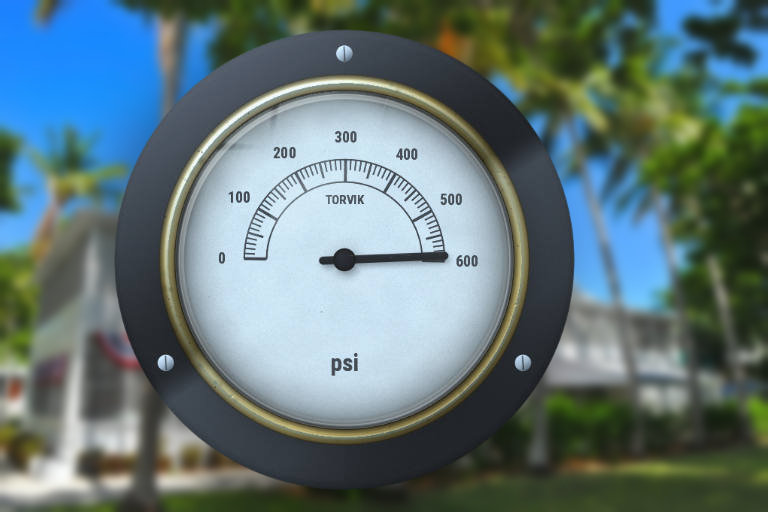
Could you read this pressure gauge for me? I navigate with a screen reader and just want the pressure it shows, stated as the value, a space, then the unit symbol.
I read 590 psi
